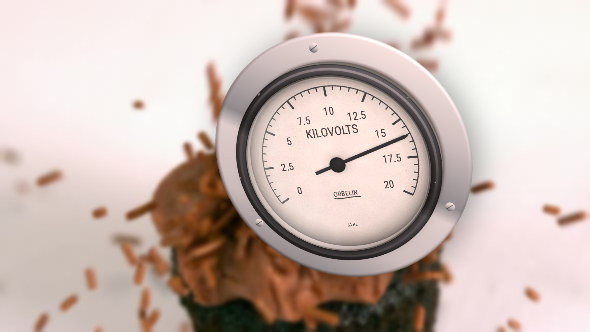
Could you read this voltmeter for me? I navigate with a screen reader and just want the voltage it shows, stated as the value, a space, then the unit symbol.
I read 16 kV
